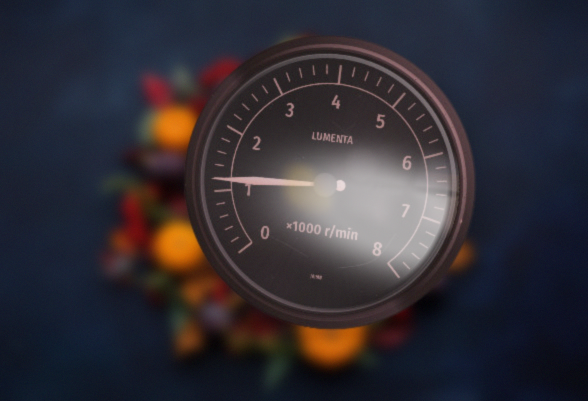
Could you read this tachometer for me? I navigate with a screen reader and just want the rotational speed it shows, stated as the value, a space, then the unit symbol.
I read 1200 rpm
